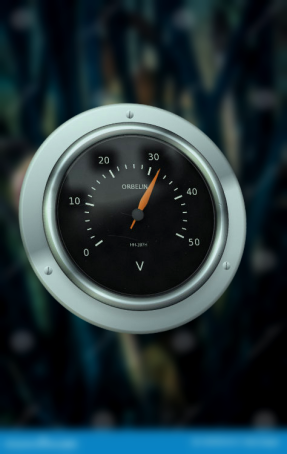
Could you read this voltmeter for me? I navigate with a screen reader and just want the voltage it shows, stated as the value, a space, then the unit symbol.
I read 32 V
